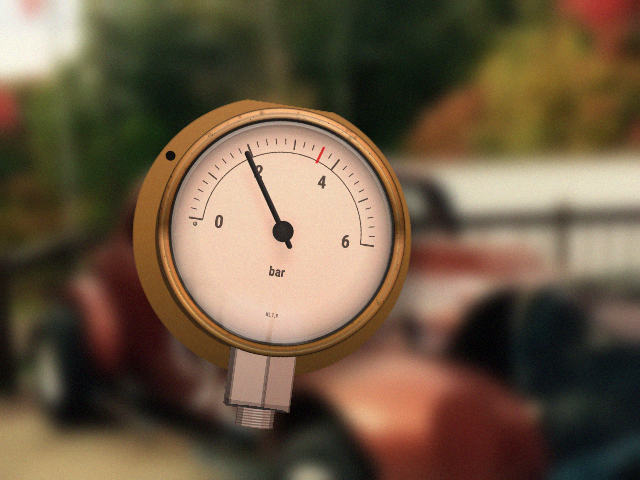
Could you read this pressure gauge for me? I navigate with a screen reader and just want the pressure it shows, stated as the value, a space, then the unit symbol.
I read 1.9 bar
